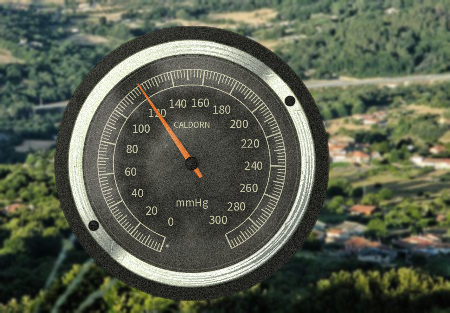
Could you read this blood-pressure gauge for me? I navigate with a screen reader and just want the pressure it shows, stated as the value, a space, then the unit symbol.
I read 120 mmHg
